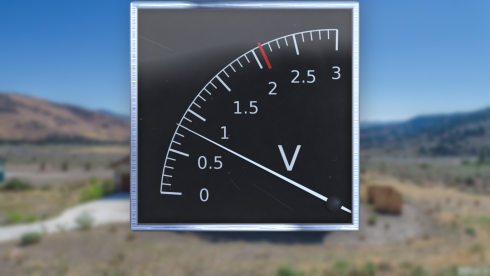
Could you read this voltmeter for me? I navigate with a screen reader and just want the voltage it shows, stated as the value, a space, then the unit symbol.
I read 0.8 V
